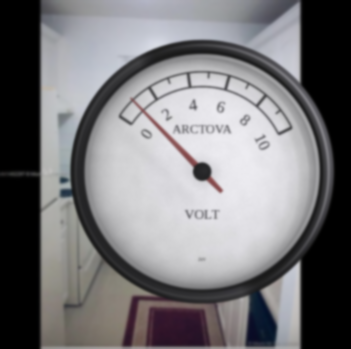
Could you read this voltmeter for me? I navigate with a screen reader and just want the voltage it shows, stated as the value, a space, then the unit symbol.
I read 1 V
